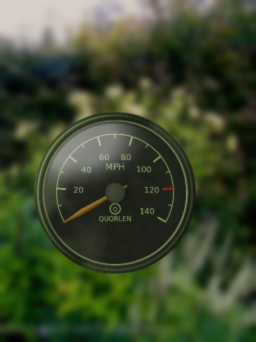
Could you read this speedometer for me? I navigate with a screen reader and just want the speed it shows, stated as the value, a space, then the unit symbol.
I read 0 mph
